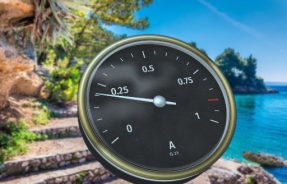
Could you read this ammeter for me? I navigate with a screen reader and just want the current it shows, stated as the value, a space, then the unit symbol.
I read 0.2 A
